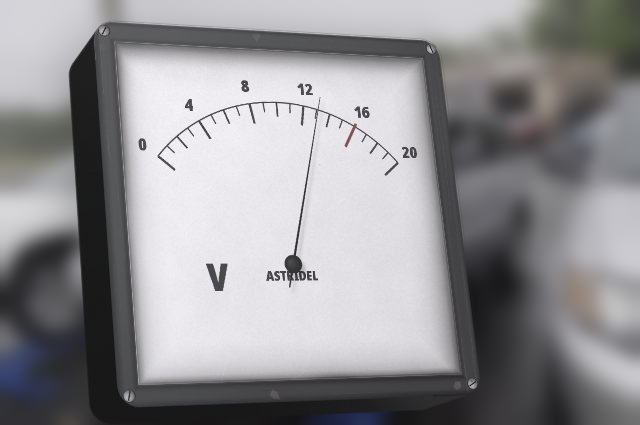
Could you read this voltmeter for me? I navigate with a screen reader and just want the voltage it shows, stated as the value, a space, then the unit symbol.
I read 13 V
